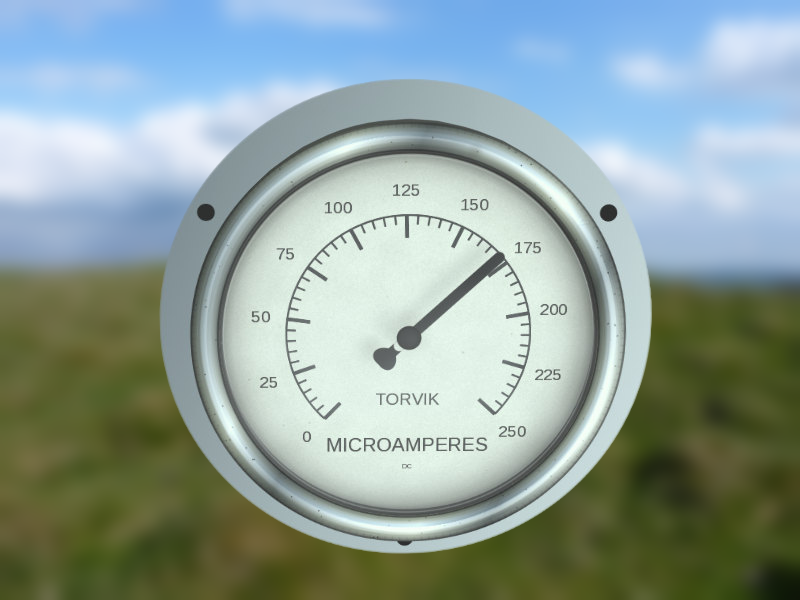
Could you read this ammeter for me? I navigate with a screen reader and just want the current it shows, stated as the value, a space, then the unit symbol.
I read 170 µA
